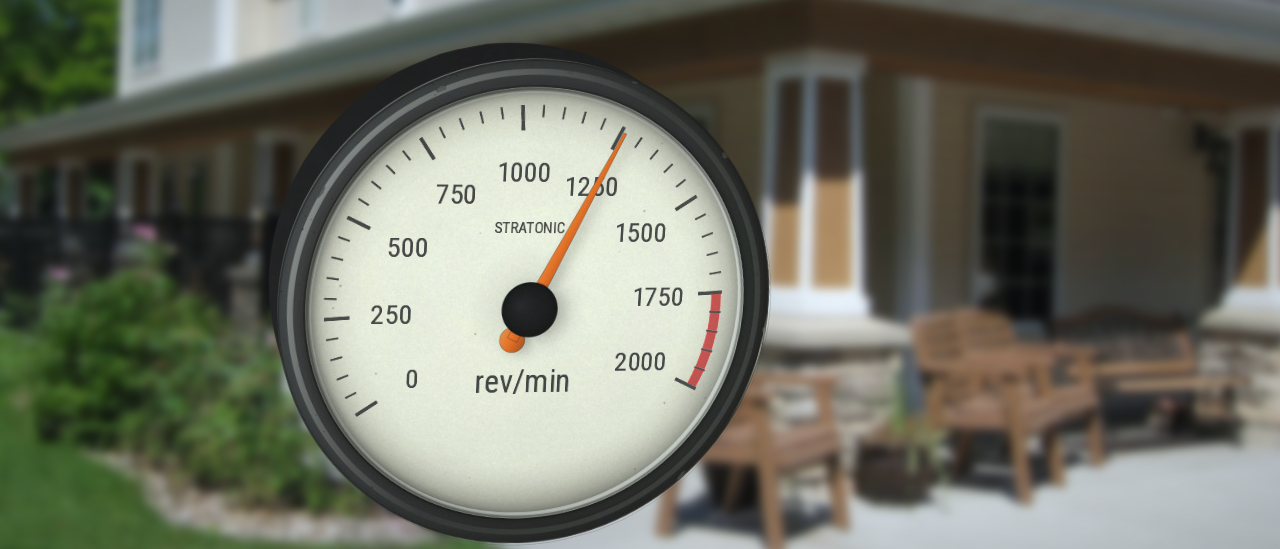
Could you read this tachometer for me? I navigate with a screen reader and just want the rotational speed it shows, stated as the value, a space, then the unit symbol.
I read 1250 rpm
